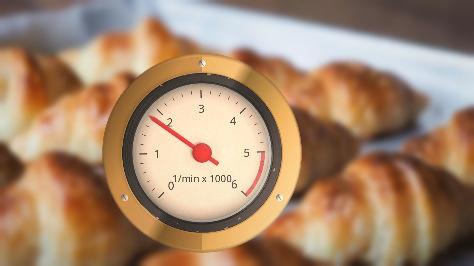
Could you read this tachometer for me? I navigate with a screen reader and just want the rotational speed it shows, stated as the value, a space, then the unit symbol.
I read 1800 rpm
